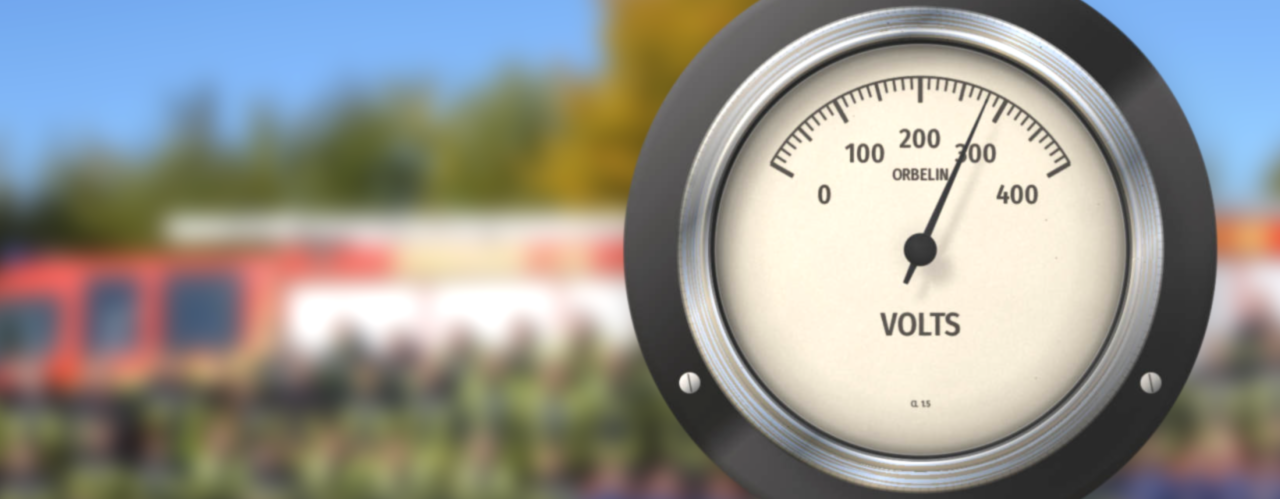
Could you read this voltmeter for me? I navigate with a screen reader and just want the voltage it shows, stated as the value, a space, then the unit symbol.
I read 280 V
